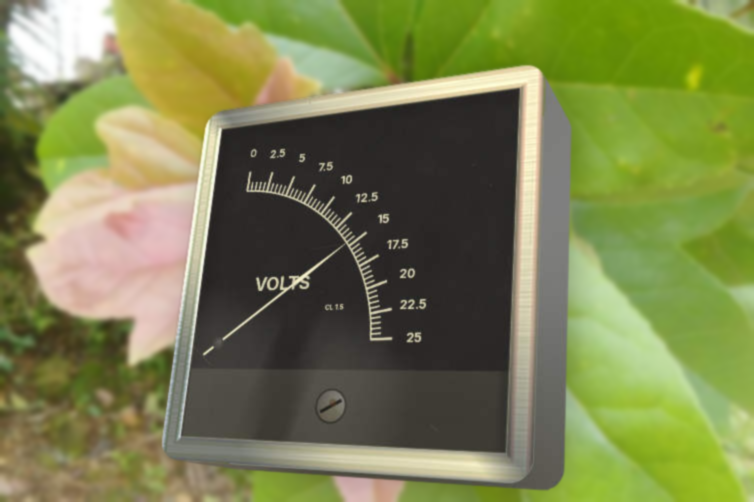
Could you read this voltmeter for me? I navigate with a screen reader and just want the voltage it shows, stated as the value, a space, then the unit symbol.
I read 15 V
